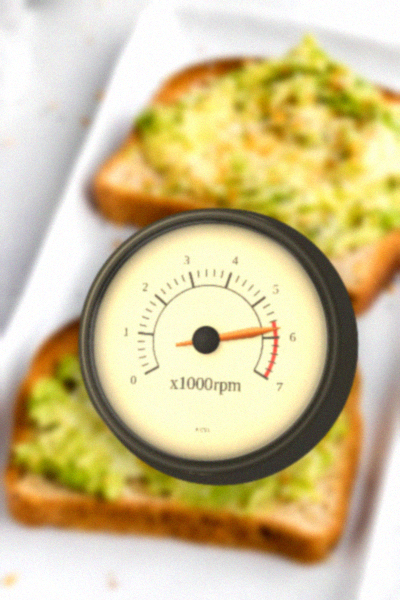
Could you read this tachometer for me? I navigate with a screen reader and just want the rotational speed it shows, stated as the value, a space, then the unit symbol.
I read 5800 rpm
